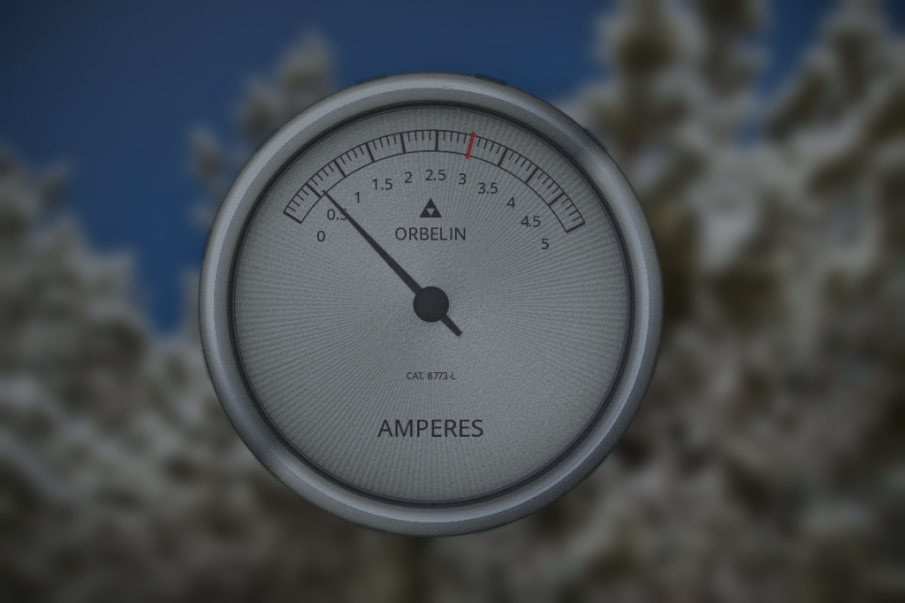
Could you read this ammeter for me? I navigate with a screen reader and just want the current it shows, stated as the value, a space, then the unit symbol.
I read 0.6 A
